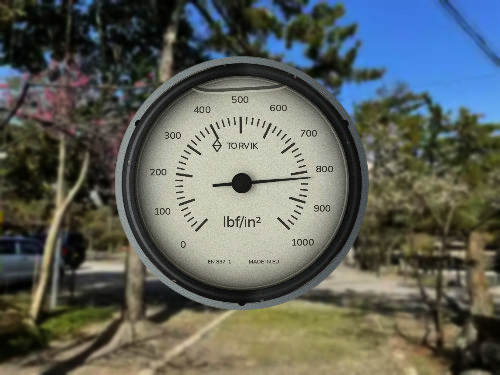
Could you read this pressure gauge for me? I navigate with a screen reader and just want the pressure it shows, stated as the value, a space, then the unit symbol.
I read 820 psi
